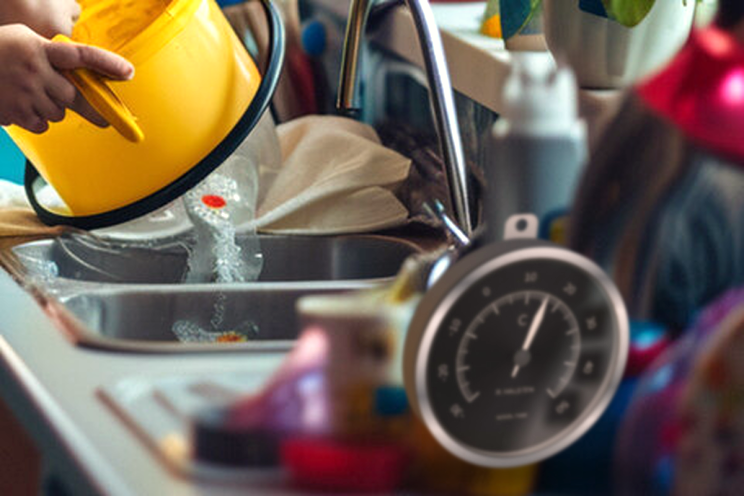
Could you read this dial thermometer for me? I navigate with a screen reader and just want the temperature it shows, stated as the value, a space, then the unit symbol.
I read 15 °C
